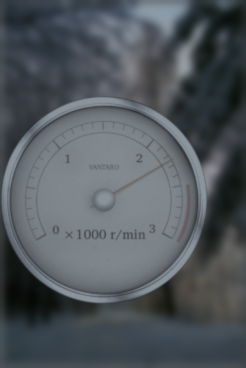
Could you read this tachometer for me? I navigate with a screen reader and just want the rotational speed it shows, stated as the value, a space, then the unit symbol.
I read 2250 rpm
